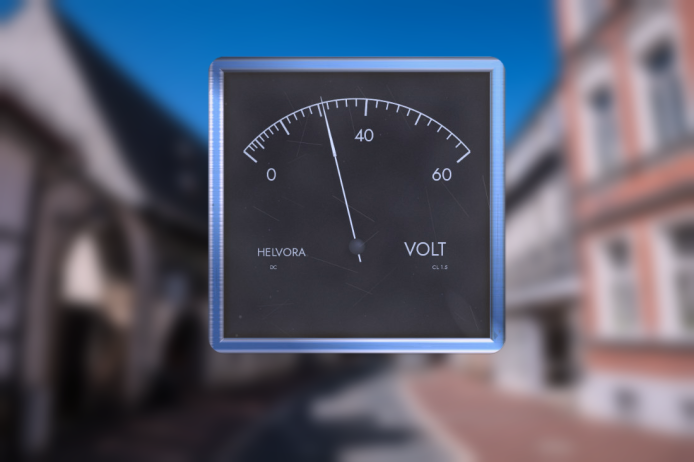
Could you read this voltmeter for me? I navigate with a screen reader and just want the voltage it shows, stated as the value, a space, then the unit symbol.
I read 31 V
